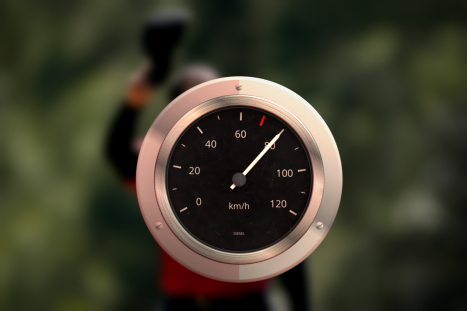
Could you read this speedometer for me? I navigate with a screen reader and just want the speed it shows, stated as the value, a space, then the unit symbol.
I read 80 km/h
